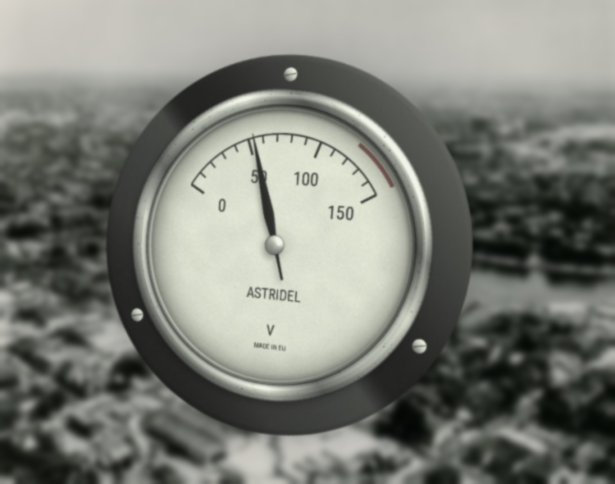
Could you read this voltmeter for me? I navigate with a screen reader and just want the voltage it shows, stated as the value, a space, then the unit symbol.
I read 55 V
